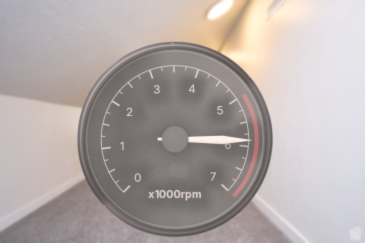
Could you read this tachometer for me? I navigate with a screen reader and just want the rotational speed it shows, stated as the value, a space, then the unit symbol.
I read 5875 rpm
